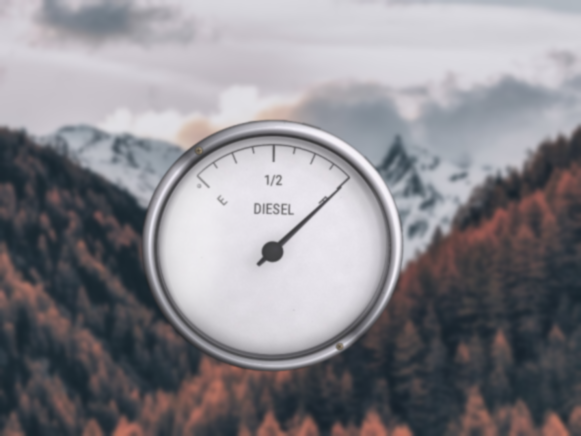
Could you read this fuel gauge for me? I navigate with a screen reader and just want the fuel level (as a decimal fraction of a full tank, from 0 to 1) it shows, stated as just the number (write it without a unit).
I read 1
